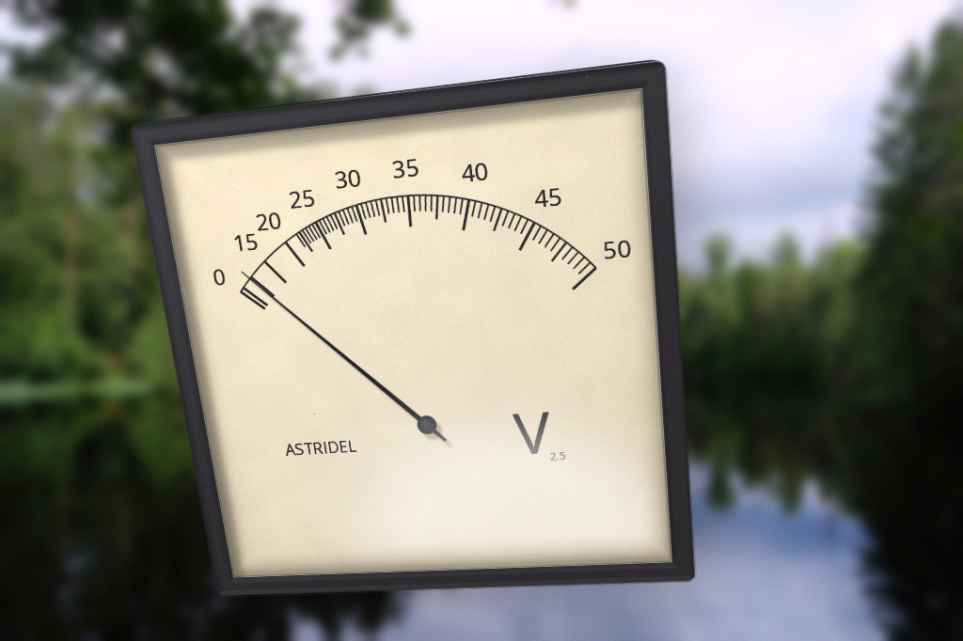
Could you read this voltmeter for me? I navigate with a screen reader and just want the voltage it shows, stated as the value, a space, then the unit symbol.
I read 10 V
